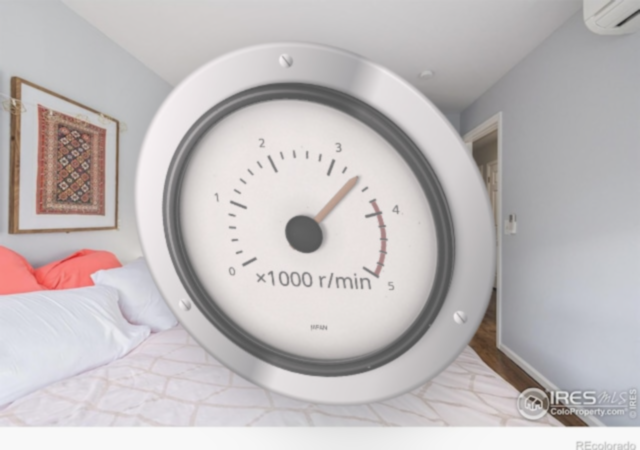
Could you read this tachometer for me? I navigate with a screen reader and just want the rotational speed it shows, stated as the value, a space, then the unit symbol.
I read 3400 rpm
